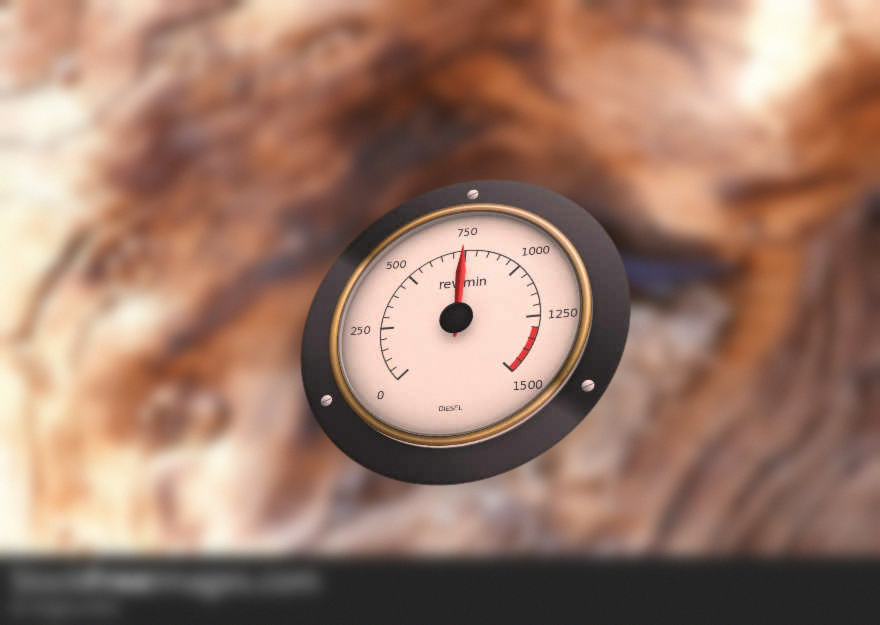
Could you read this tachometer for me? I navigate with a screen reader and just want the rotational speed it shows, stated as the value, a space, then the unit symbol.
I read 750 rpm
